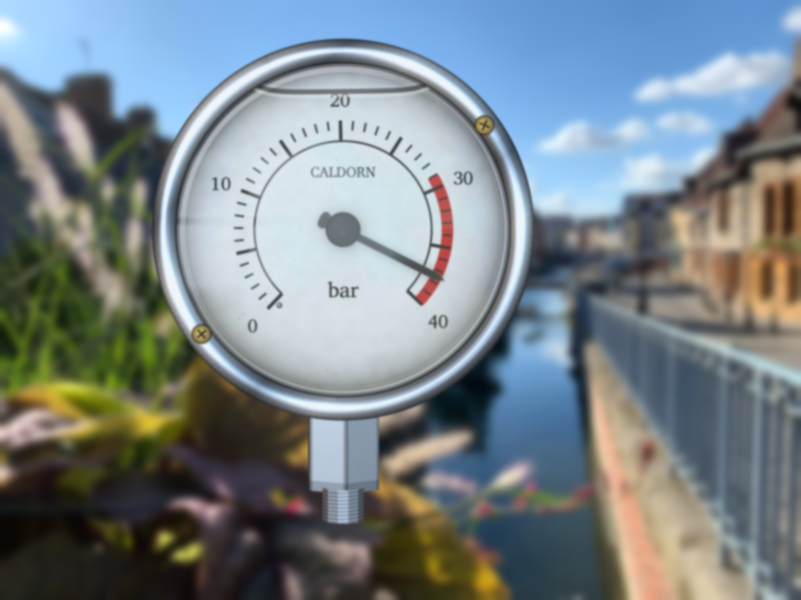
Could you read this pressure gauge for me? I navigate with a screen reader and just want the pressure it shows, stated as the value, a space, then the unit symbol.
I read 37.5 bar
